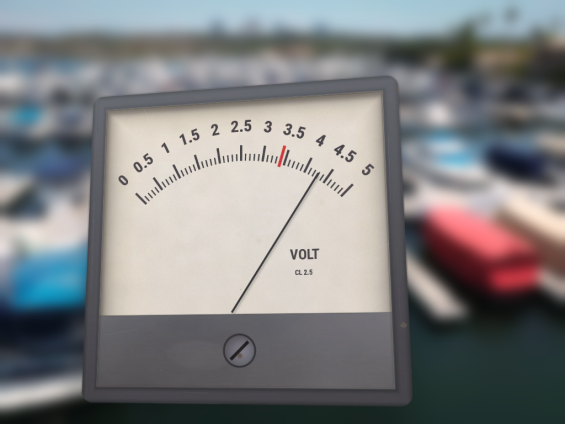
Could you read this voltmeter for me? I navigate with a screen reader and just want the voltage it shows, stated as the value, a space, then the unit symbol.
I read 4.3 V
